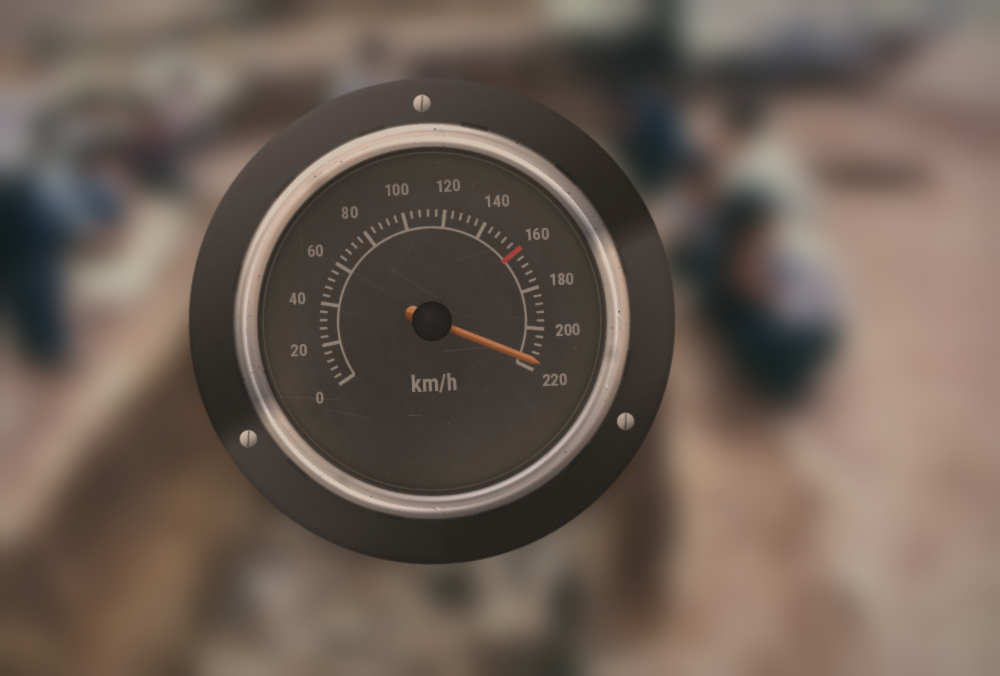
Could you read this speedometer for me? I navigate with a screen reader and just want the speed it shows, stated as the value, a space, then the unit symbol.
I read 216 km/h
